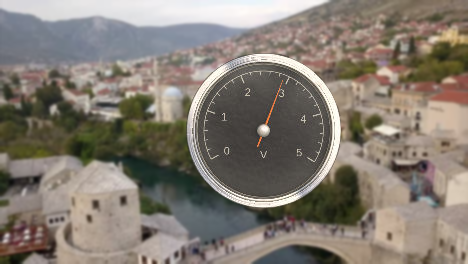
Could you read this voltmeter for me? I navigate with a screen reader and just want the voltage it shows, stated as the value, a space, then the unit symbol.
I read 2.9 V
